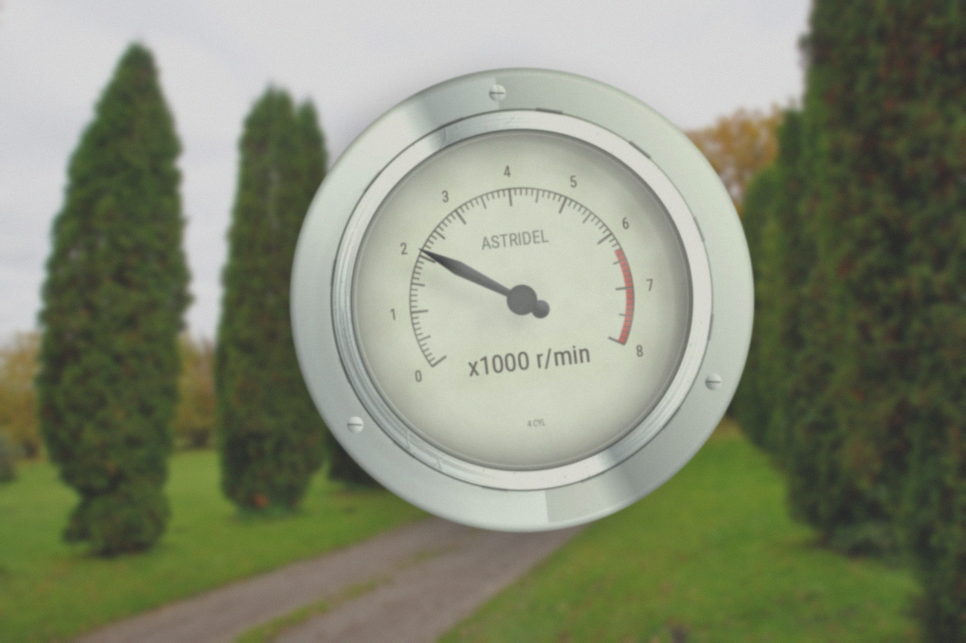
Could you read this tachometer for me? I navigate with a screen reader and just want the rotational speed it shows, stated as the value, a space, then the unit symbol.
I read 2100 rpm
